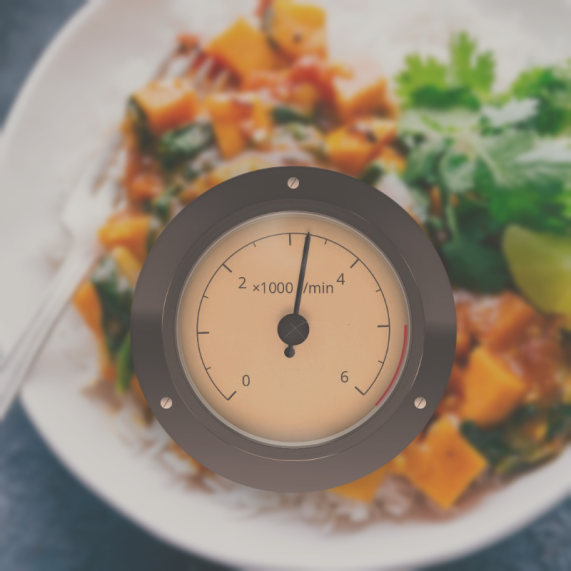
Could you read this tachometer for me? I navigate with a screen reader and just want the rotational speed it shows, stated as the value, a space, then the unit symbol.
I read 3250 rpm
